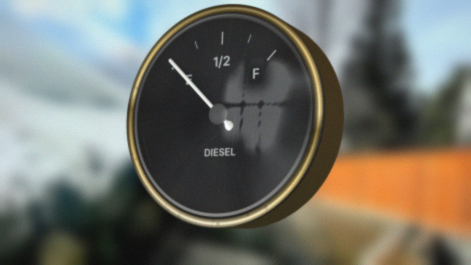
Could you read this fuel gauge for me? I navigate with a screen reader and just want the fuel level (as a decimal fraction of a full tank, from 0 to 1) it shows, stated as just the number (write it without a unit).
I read 0
